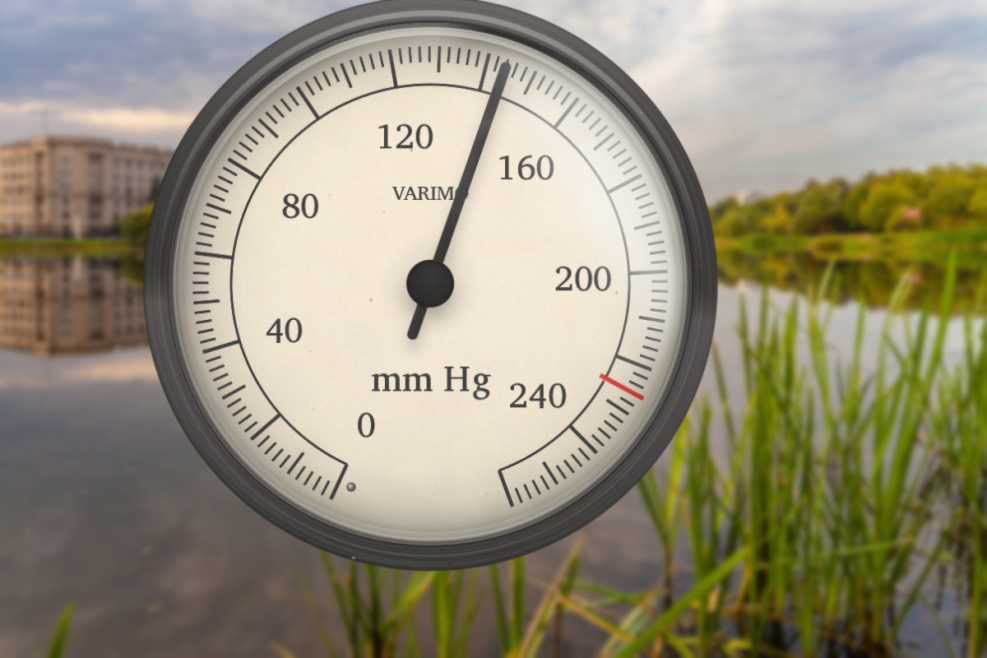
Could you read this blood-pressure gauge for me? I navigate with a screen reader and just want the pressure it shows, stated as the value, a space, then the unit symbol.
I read 144 mmHg
